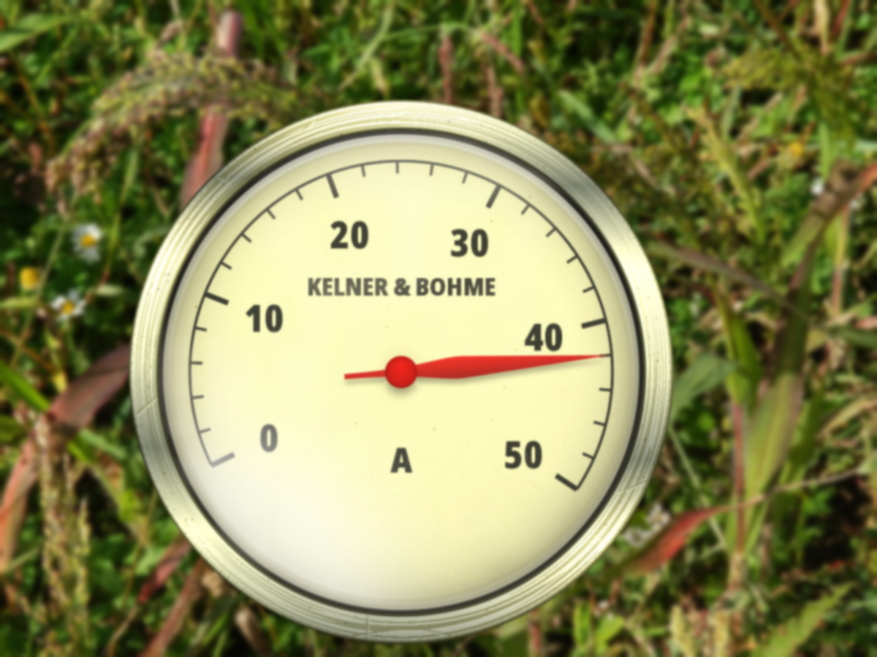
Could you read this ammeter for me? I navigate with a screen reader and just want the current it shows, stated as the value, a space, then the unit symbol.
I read 42 A
